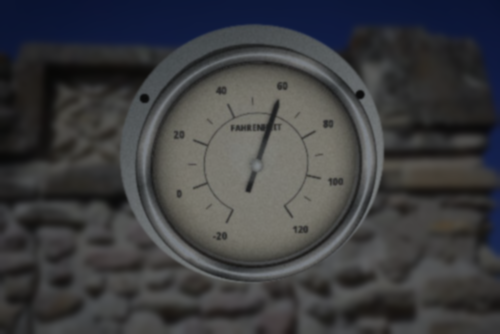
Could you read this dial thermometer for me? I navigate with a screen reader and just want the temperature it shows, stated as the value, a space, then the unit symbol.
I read 60 °F
